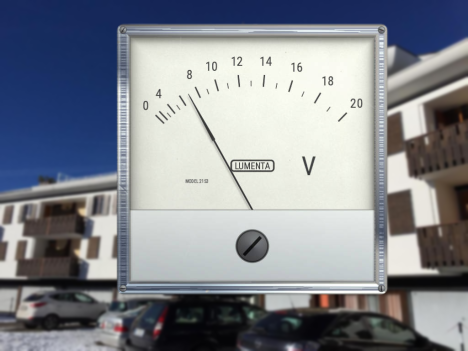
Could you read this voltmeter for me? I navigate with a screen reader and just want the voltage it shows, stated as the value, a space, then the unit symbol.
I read 7 V
